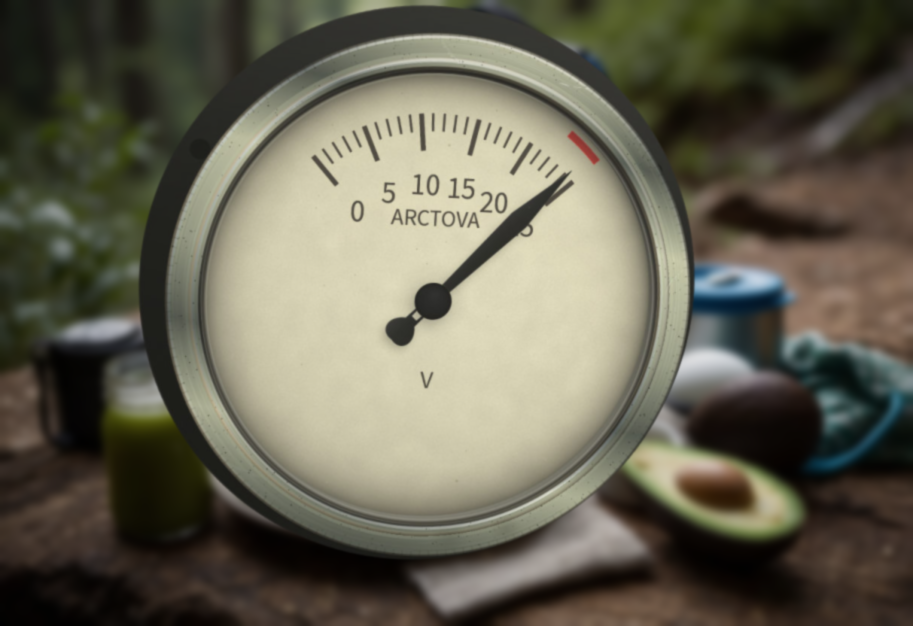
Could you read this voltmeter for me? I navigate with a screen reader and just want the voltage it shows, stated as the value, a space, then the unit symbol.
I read 24 V
